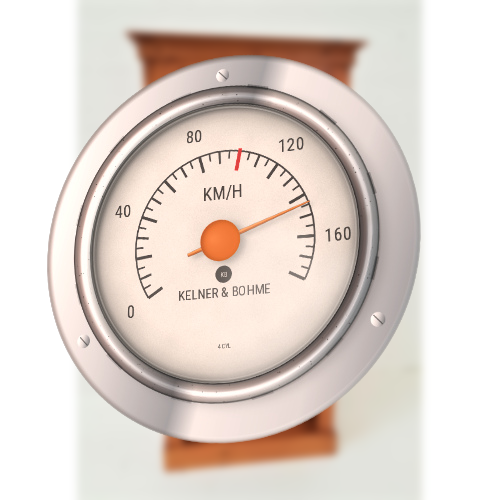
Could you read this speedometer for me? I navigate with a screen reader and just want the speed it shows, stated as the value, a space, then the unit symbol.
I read 145 km/h
